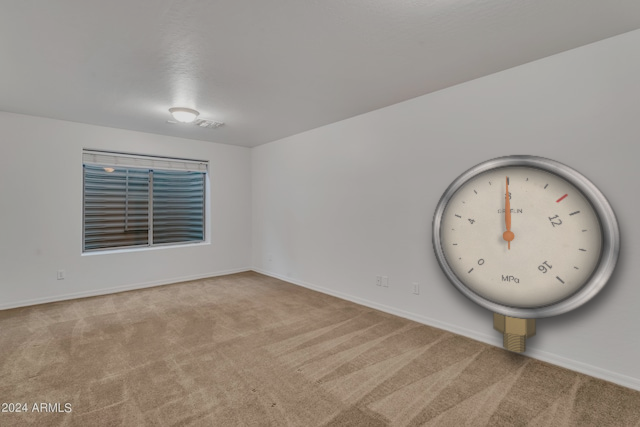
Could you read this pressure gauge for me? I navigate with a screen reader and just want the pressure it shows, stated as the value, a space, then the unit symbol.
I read 8 MPa
